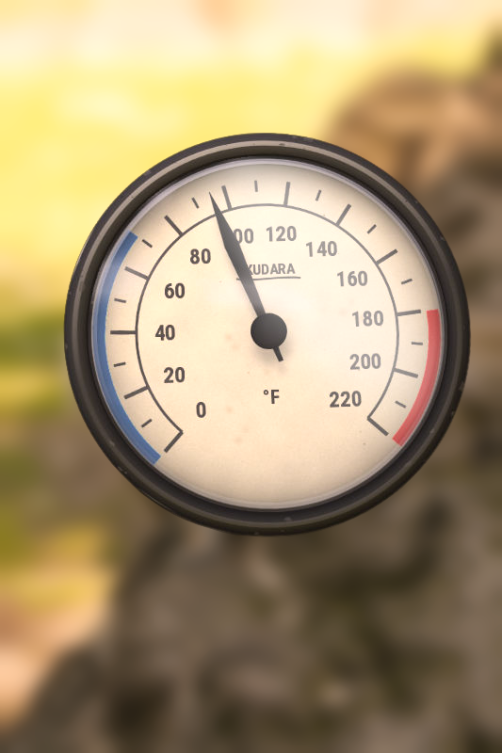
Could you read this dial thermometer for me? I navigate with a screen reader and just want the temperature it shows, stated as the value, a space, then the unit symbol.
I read 95 °F
